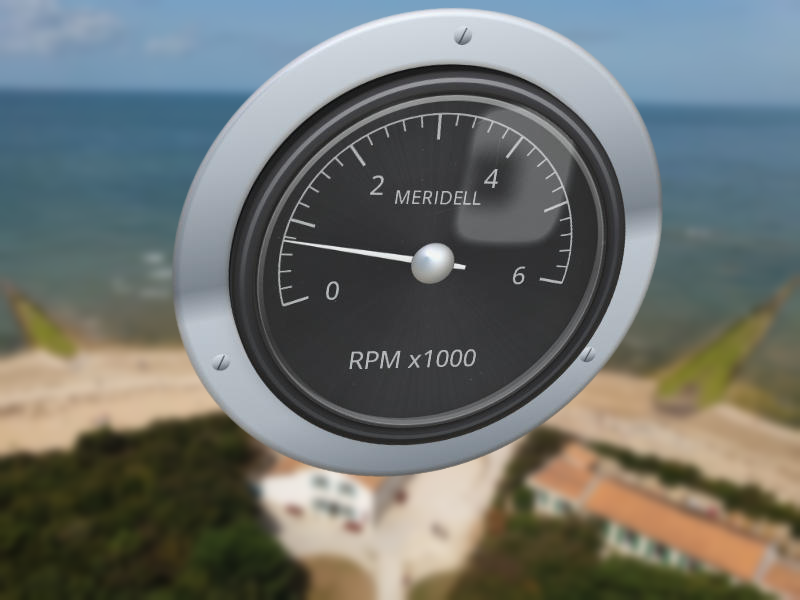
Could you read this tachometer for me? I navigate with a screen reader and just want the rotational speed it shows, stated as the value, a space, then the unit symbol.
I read 800 rpm
